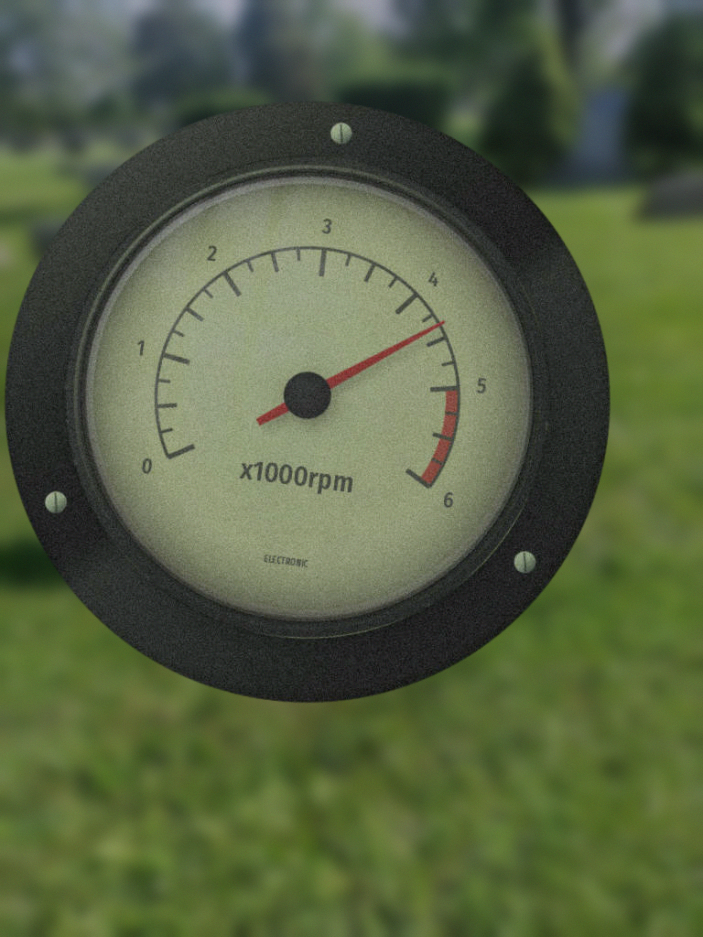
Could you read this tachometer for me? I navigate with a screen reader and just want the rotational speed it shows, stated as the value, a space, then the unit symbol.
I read 4375 rpm
